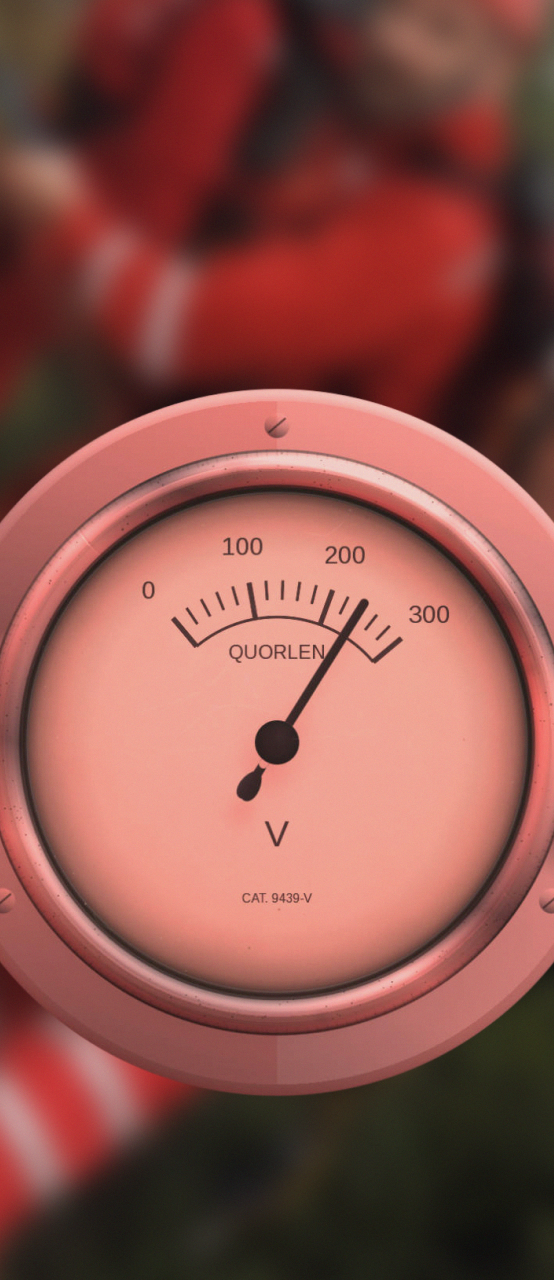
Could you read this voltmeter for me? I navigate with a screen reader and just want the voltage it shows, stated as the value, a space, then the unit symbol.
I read 240 V
